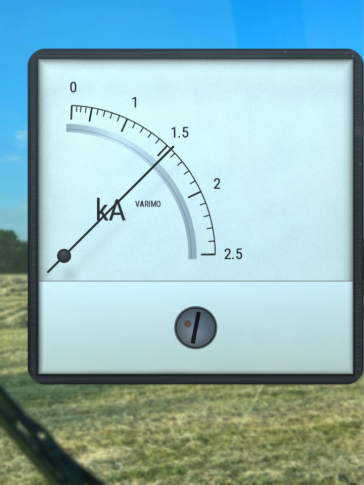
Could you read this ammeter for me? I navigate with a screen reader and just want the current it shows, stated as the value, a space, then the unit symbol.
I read 1.55 kA
